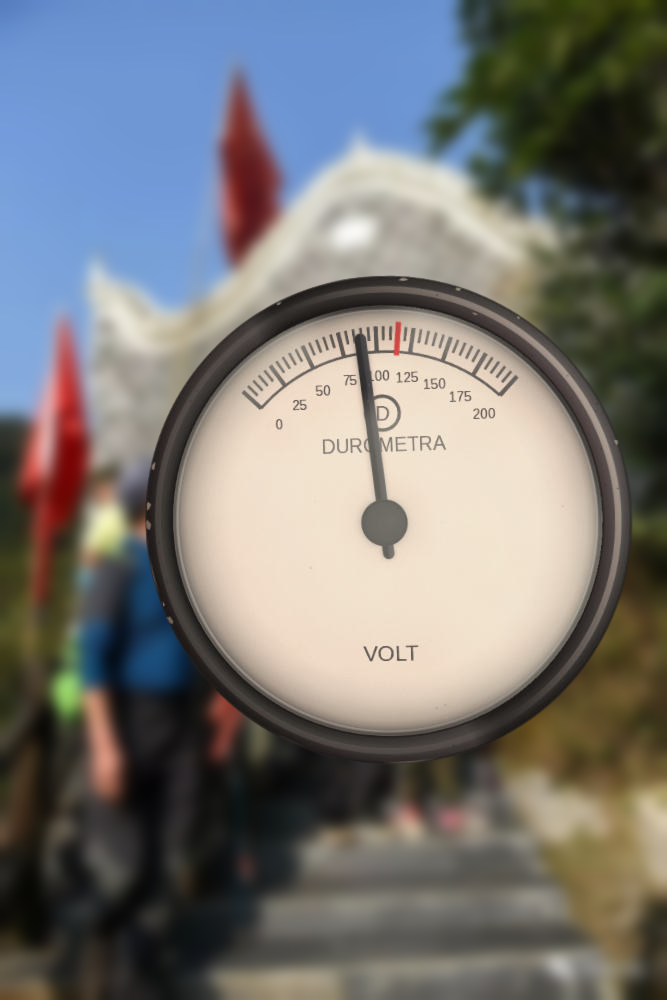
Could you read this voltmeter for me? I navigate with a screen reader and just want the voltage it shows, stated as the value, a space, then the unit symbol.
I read 90 V
